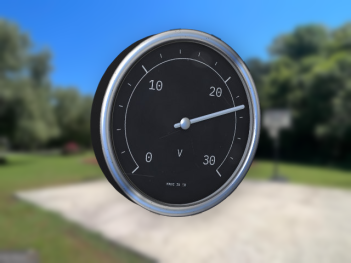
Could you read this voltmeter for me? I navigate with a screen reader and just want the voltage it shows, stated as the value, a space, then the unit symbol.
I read 23 V
